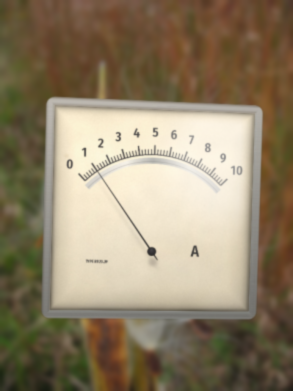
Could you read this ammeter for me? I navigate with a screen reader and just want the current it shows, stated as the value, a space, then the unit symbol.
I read 1 A
